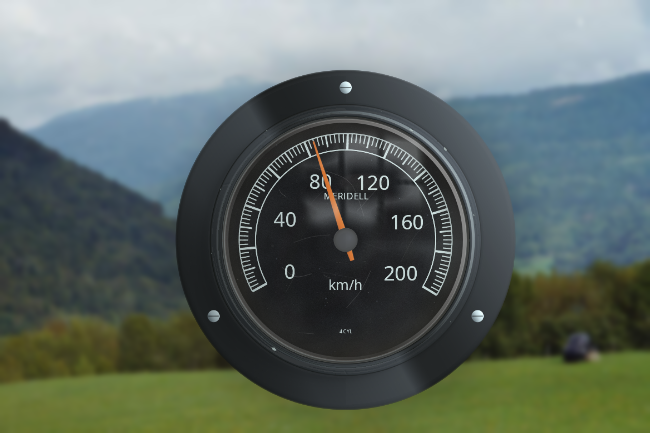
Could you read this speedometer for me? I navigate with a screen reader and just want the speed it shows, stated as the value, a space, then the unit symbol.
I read 84 km/h
